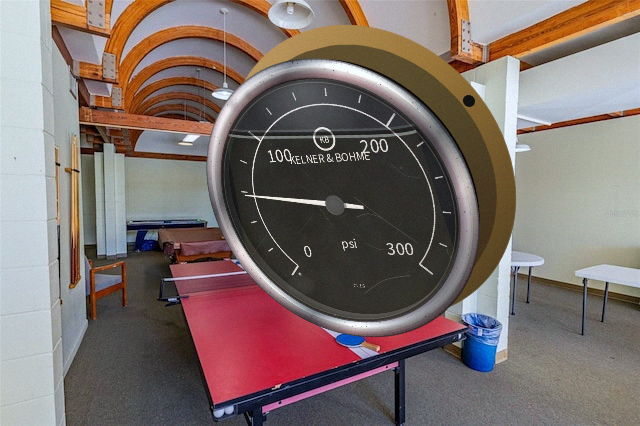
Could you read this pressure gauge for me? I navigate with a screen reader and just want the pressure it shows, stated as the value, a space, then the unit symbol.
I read 60 psi
